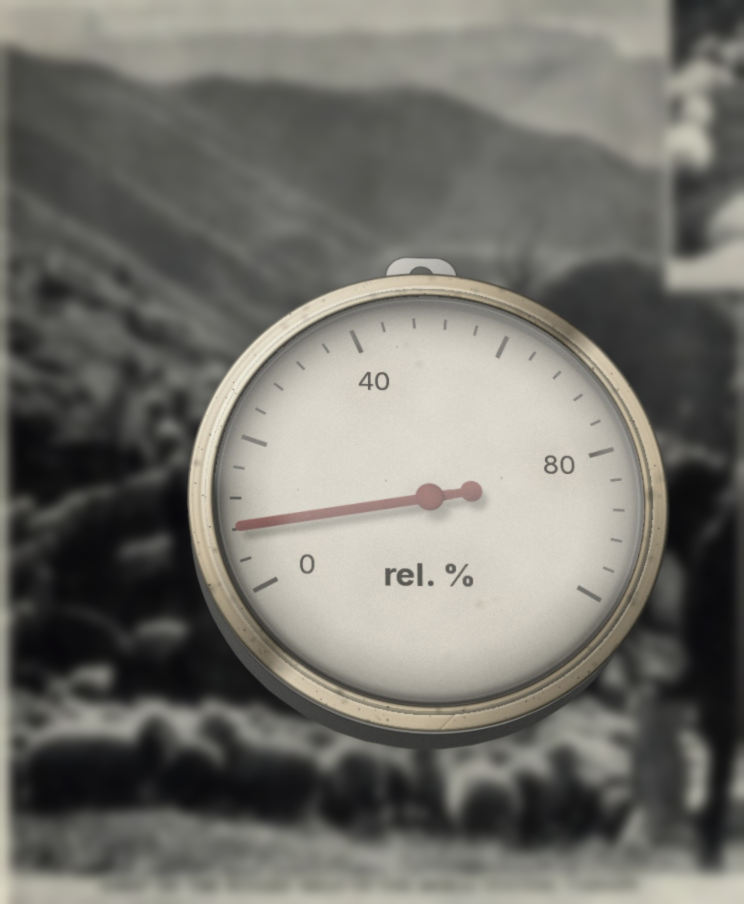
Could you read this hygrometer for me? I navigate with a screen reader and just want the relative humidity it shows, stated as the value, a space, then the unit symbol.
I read 8 %
